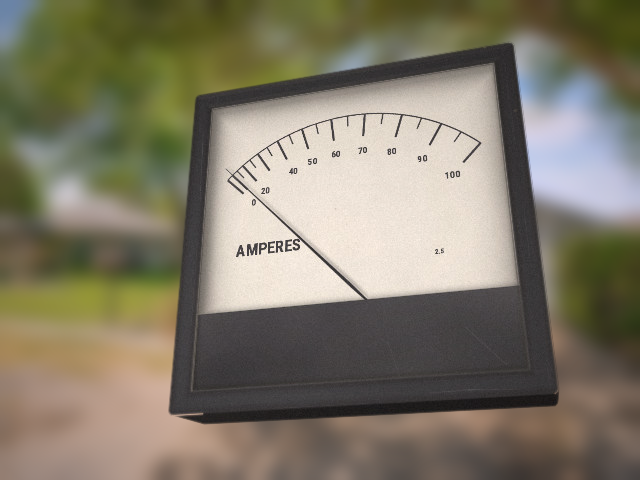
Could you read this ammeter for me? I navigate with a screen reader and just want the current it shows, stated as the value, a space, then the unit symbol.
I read 10 A
